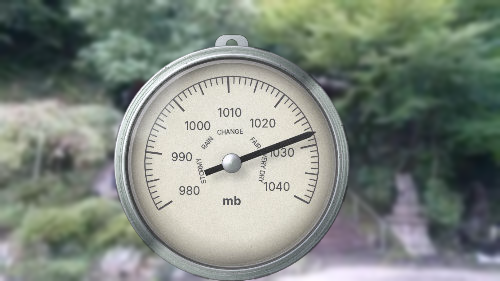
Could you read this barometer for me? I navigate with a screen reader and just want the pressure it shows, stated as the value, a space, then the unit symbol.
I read 1028 mbar
